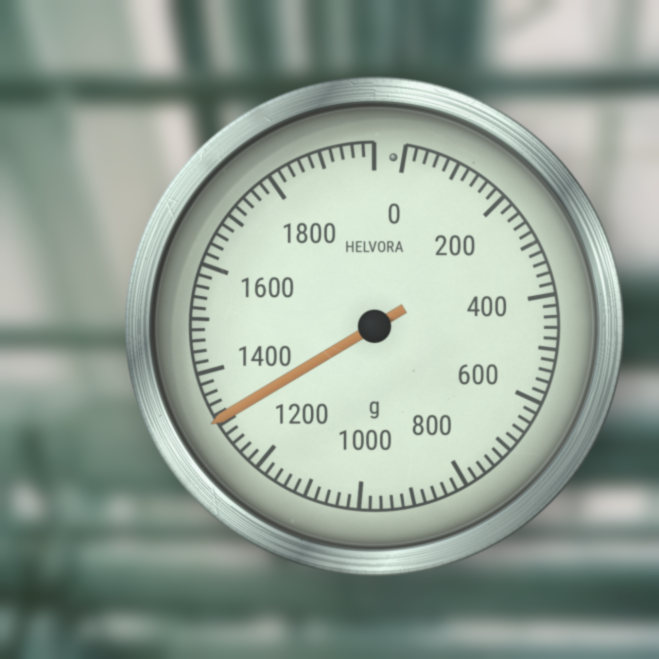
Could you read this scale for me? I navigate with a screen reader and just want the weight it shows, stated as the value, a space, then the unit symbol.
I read 1310 g
